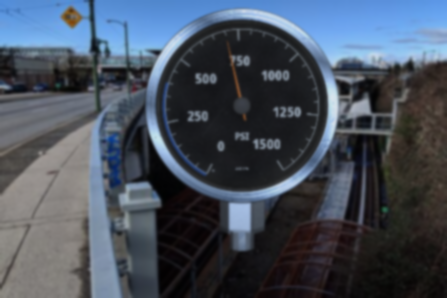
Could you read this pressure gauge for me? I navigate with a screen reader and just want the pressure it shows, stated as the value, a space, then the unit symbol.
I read 700 psi
